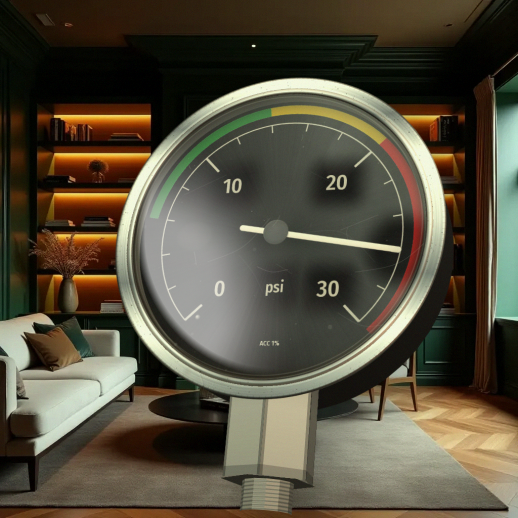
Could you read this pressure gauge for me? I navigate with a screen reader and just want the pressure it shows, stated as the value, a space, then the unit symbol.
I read 26 psi
